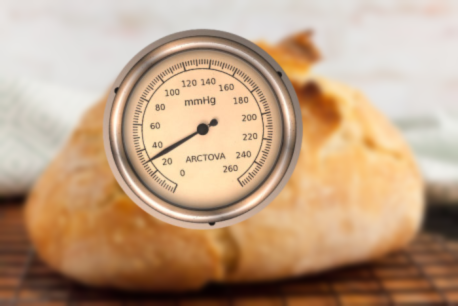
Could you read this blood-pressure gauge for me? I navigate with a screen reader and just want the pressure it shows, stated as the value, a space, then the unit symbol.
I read 30 mmHg
